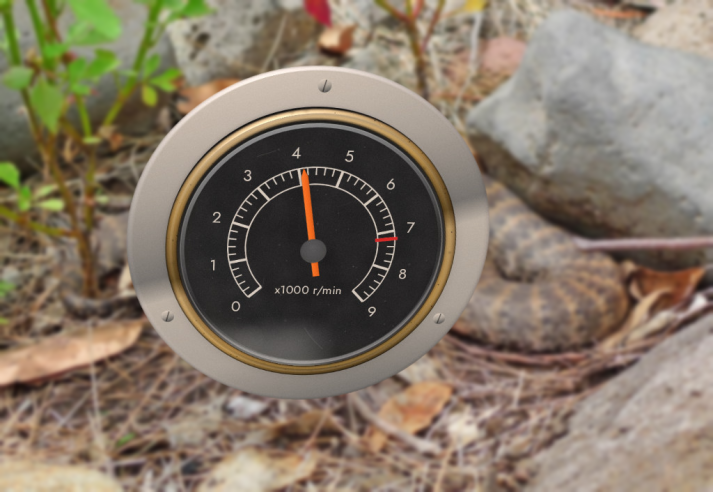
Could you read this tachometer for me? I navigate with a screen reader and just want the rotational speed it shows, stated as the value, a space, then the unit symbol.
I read 4100 rpm
